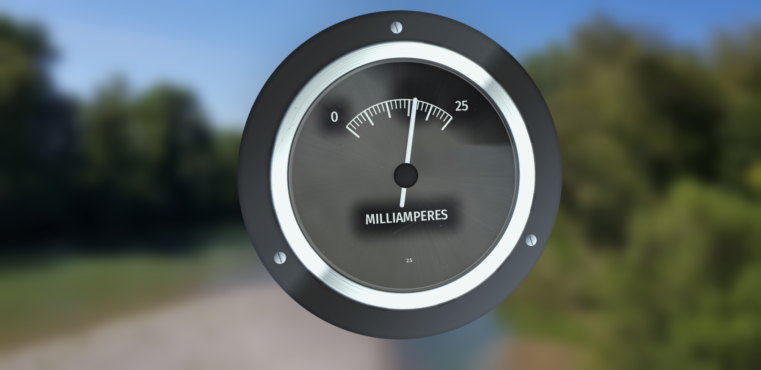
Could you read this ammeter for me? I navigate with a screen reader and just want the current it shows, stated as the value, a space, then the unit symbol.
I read 16 mA
